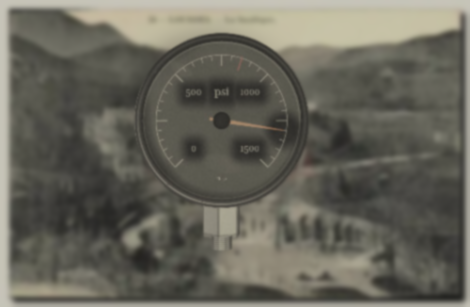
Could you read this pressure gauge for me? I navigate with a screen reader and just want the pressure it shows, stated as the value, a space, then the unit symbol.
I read 1300 psi
